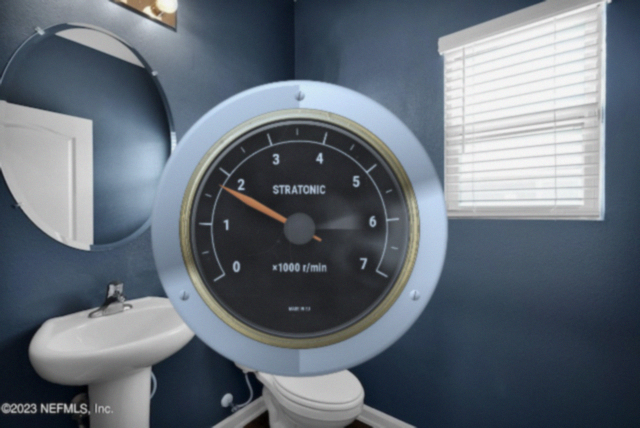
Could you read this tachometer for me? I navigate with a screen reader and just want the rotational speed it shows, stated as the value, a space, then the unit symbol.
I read 1750 rpm
